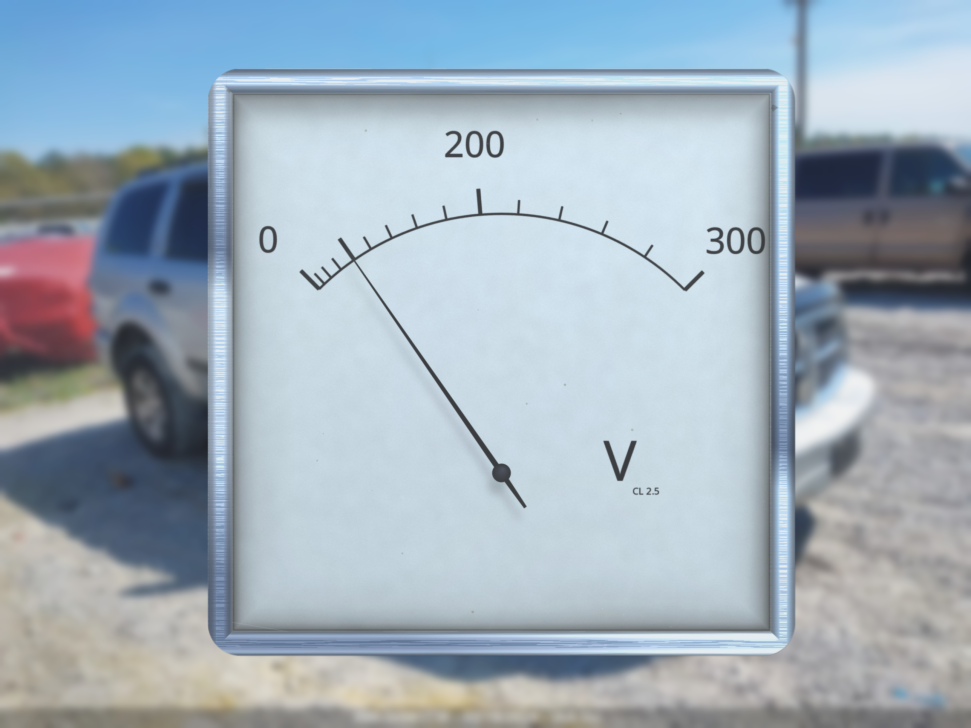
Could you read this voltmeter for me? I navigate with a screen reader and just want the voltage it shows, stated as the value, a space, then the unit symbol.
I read 100 V
